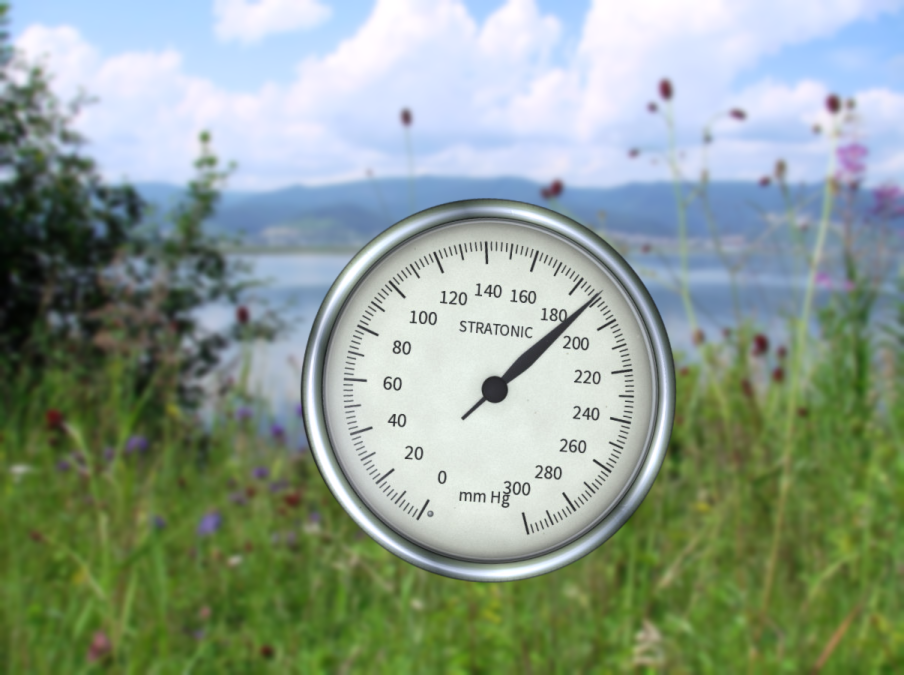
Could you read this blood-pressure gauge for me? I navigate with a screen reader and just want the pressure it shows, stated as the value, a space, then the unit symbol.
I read 188 mmHg
